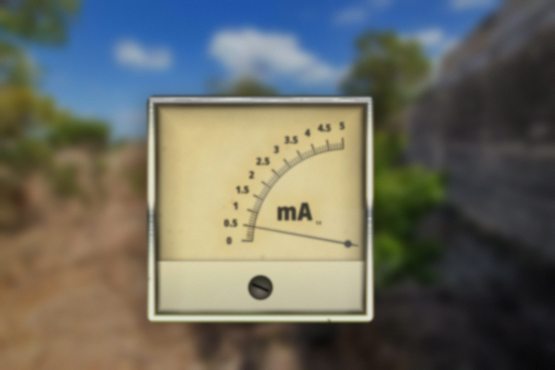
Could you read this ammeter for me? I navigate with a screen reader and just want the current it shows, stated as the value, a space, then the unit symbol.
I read 0.5 mA
